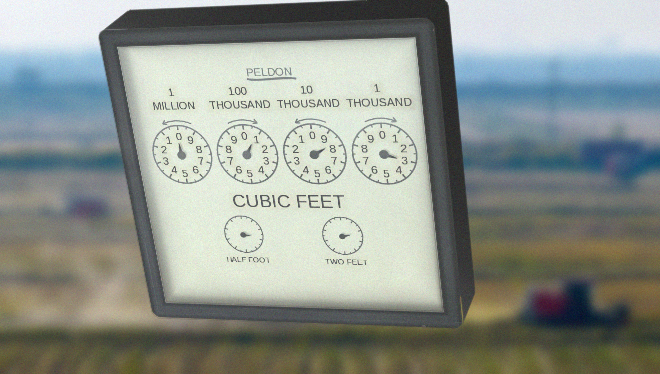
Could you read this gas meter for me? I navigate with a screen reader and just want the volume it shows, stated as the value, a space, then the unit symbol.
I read 8300 ft³
